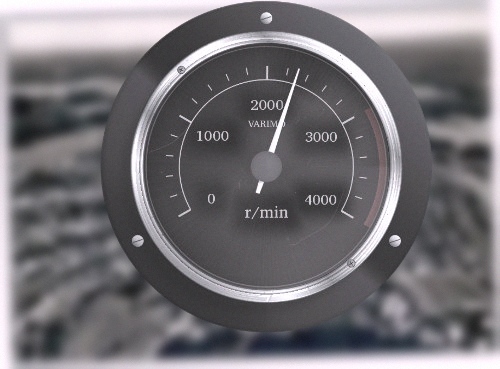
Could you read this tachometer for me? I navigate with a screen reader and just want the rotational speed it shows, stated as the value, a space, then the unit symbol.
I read 2300 rpm
